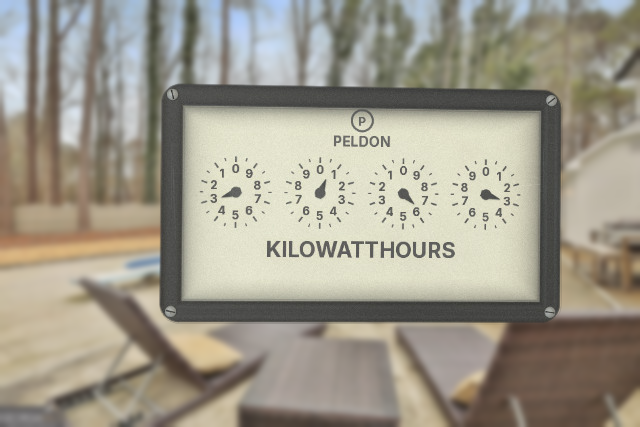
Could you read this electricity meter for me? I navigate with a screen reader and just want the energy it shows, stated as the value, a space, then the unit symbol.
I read 3063 kWh
